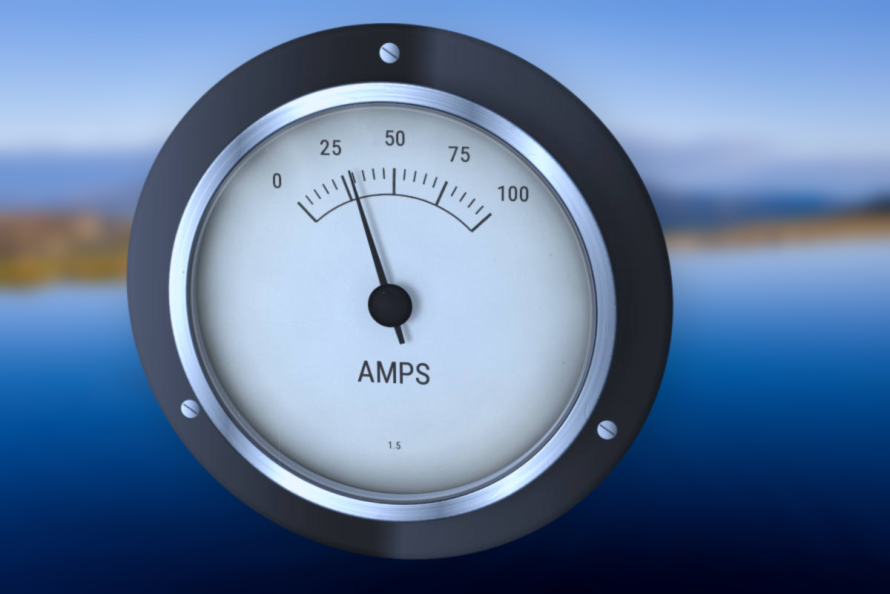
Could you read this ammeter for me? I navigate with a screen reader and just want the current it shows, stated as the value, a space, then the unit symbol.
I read 30 A
